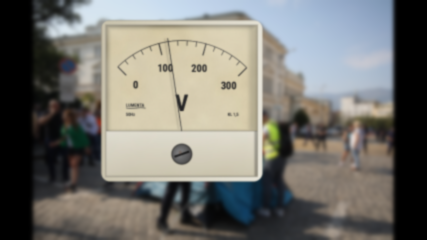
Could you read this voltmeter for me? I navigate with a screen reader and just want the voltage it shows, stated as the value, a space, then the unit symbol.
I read 120 V
